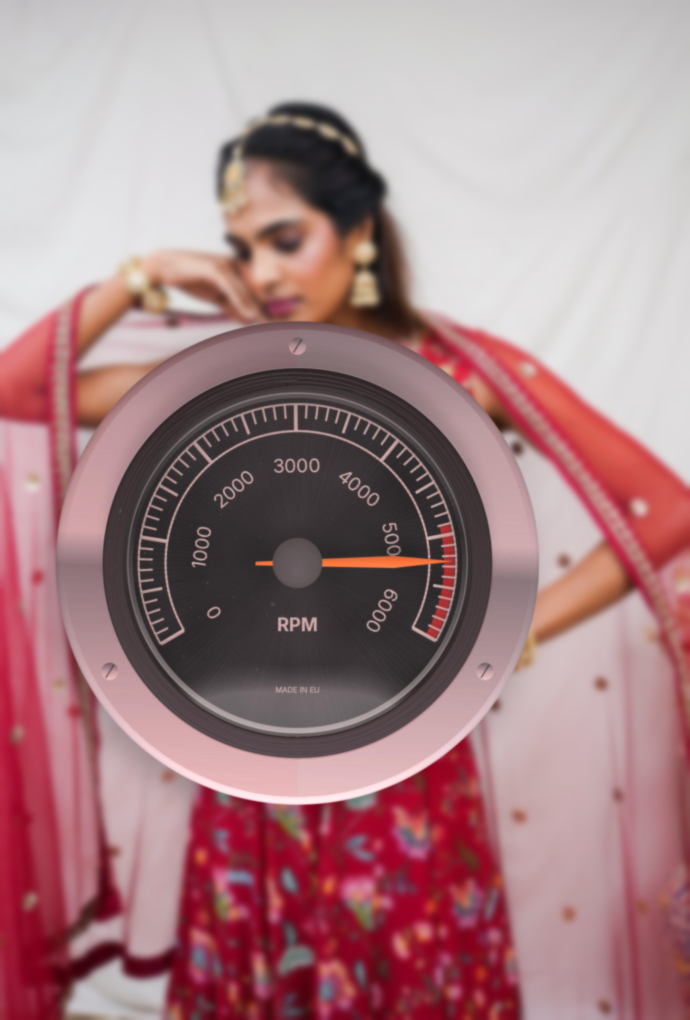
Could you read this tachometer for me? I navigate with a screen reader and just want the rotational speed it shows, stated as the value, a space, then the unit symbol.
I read 5250 rpm
